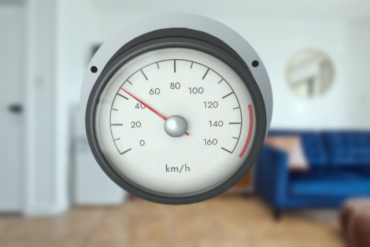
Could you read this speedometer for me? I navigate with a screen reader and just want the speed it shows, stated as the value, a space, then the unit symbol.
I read 45 km/h
